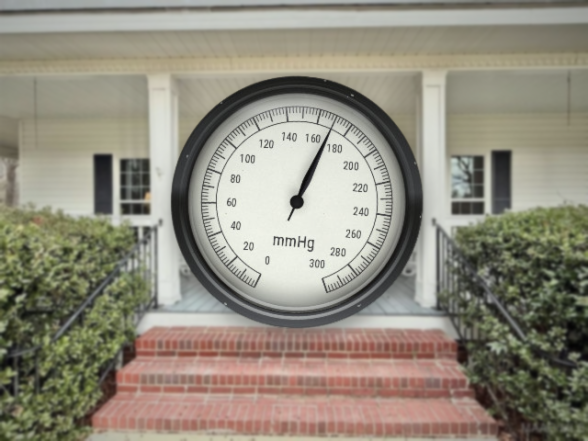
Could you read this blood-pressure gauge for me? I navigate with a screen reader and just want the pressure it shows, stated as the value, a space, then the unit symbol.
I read 170 mmHg
